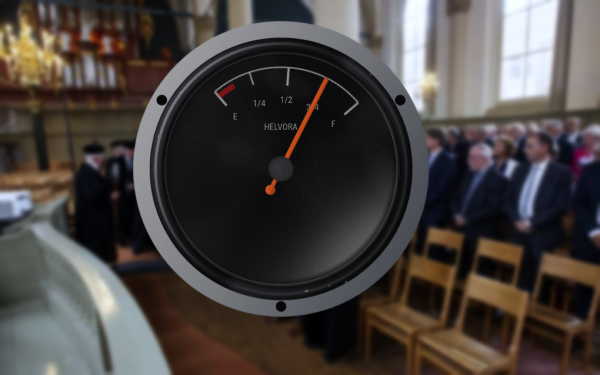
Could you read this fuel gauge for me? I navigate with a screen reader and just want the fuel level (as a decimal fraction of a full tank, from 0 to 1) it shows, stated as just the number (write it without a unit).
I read 0.75
